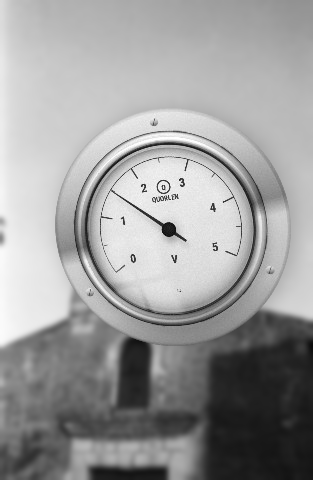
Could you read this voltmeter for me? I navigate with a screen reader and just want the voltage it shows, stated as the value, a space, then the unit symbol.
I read 1.5 V
